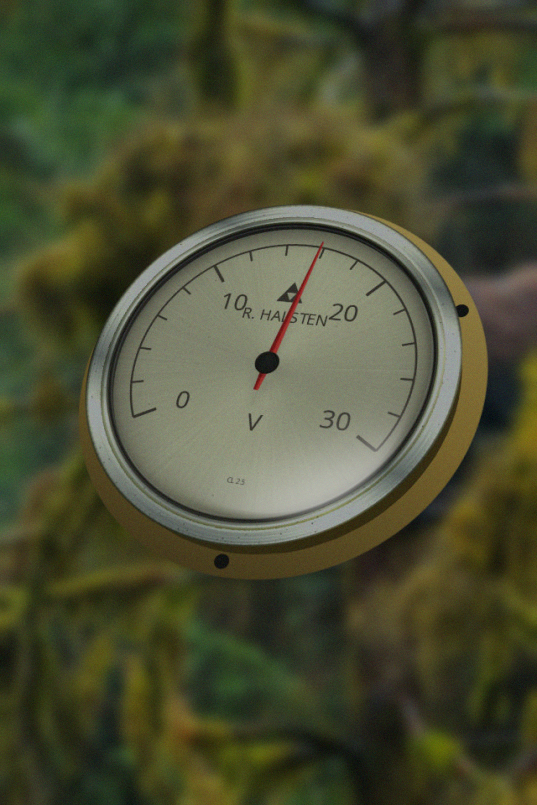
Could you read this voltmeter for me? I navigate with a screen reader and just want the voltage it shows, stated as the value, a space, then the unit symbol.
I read 16 V
